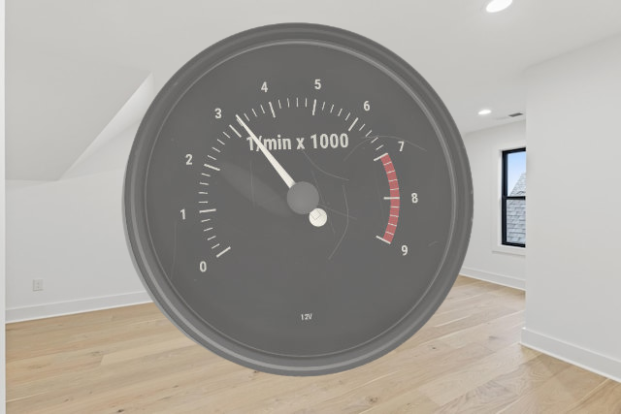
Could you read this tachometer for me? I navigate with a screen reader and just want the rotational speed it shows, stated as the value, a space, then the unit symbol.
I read 3200 rpm
